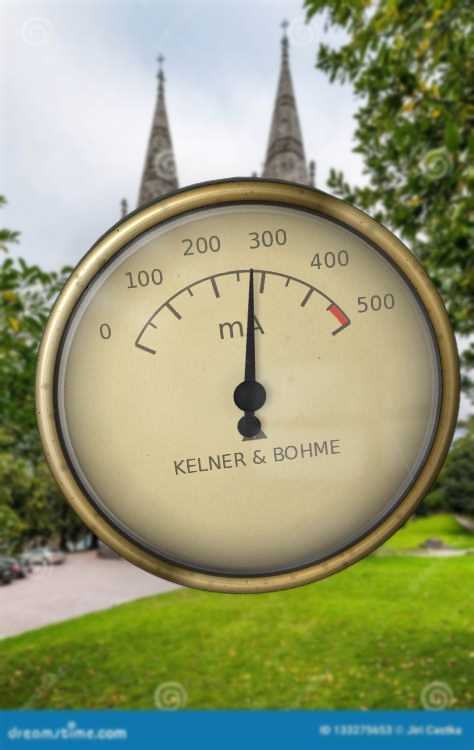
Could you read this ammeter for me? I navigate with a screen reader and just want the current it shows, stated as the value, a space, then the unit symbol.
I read 275 mA
